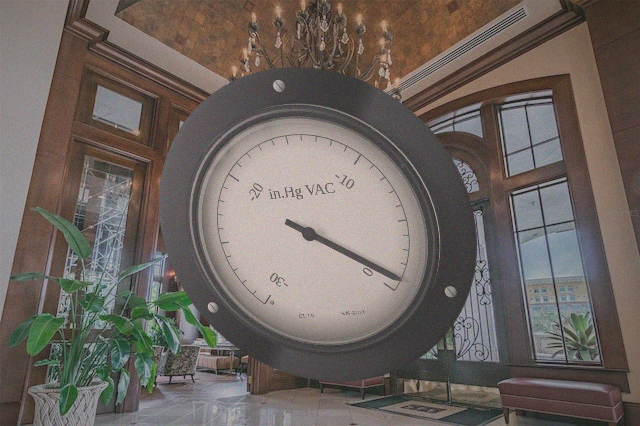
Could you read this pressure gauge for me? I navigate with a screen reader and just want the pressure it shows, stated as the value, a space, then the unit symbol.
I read -1 inHg
